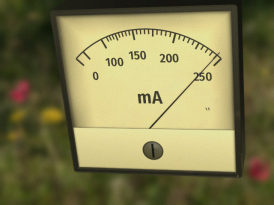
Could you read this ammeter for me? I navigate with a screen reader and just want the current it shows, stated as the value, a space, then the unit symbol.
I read 245 mA
